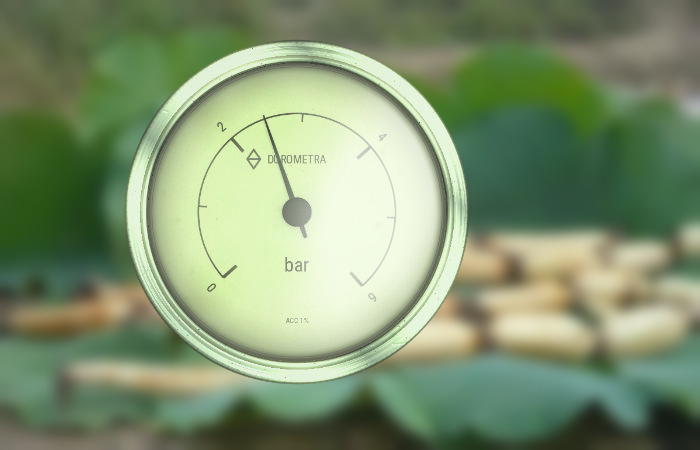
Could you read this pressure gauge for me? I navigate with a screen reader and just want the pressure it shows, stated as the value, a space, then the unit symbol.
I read 2.5 bar
